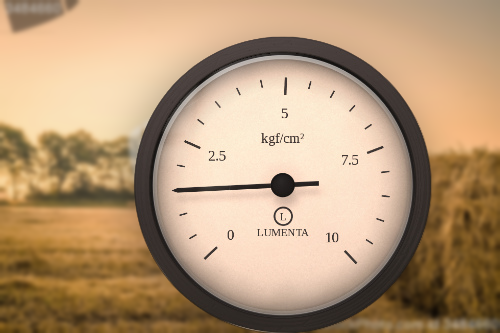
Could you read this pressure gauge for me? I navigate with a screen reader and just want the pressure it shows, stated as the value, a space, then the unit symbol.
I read 1.5 kg/cm²
